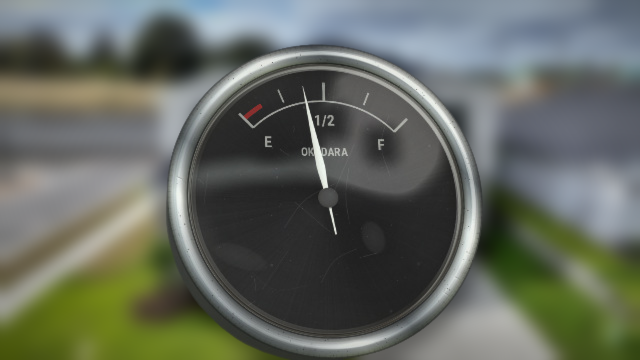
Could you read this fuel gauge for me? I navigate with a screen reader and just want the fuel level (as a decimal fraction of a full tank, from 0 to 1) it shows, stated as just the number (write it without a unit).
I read 0.375
